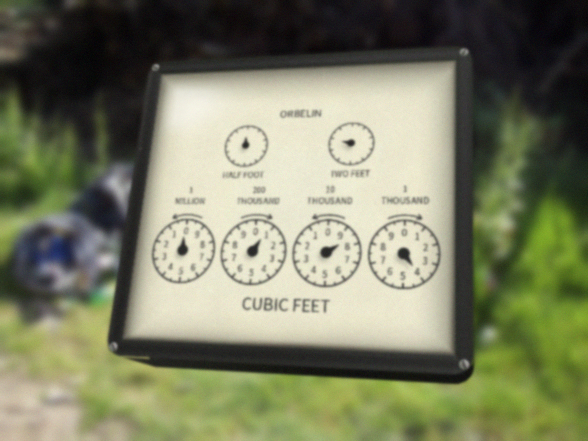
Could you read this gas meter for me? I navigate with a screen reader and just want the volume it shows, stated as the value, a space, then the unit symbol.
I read 8400 ft³
